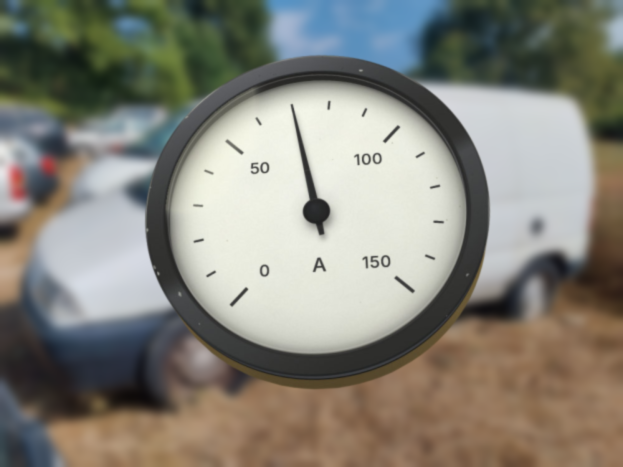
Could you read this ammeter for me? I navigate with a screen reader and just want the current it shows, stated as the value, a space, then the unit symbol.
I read 70 A
